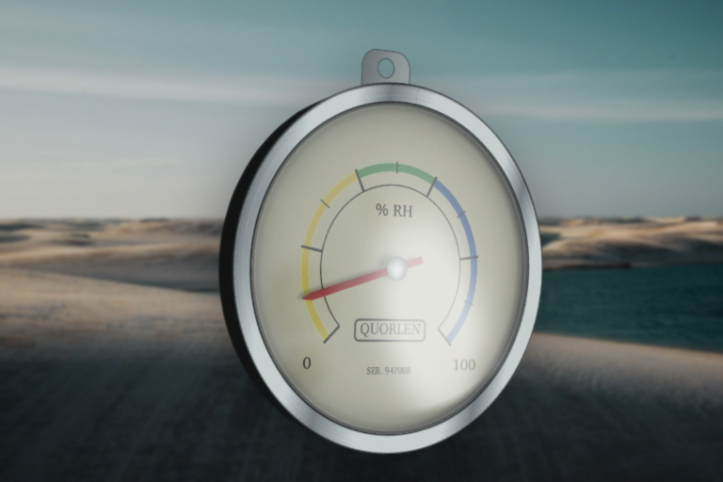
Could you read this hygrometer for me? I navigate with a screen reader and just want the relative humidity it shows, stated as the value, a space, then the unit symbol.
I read 10 %
